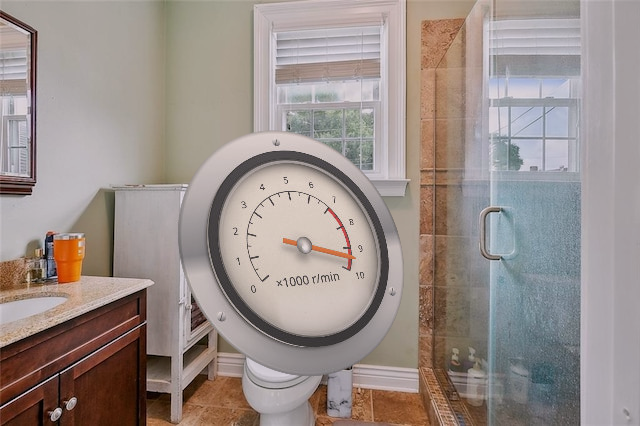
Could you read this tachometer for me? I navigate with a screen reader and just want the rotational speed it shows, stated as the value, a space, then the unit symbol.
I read 9500 rpm
